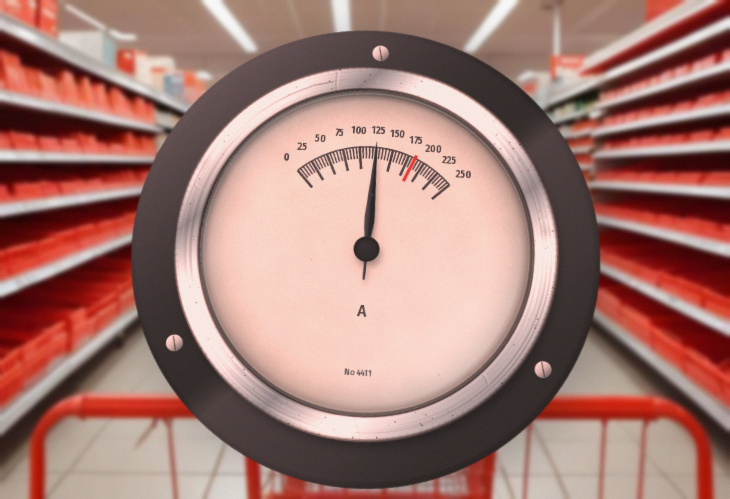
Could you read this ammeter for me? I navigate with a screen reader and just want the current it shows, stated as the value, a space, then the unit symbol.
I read 125 A
